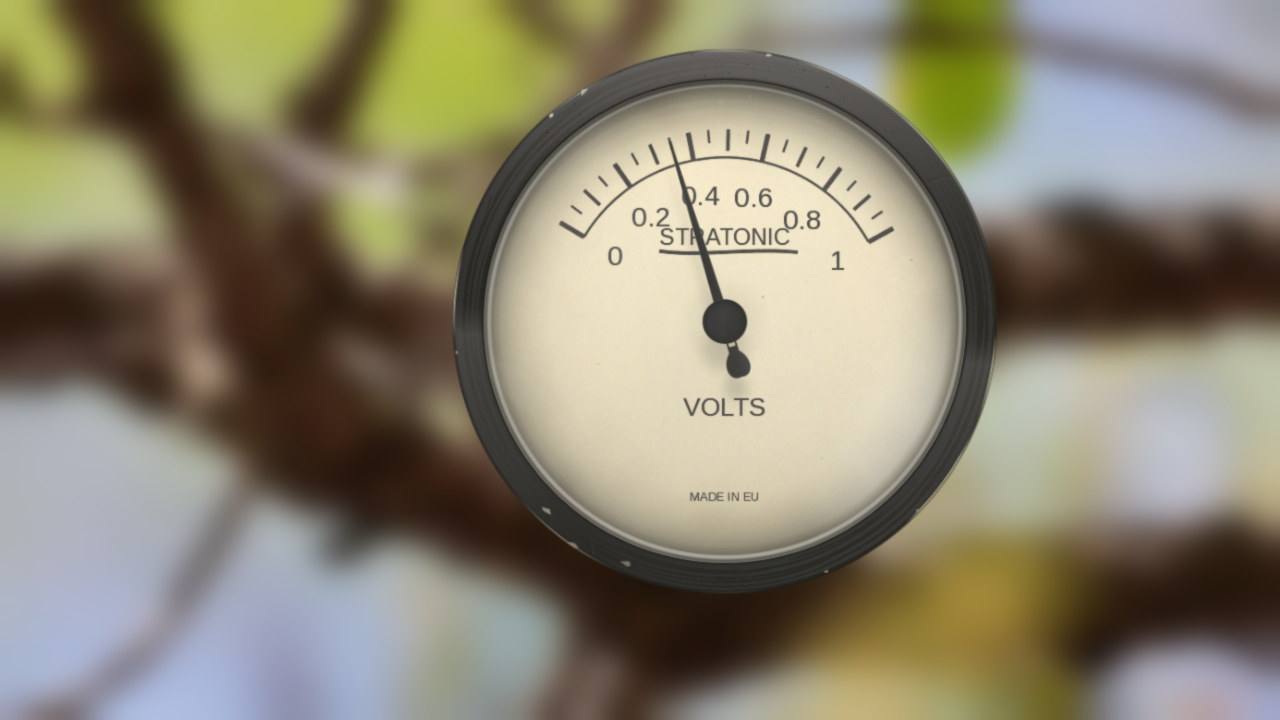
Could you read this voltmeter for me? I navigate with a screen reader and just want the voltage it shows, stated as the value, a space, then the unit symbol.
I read 0.35 V
